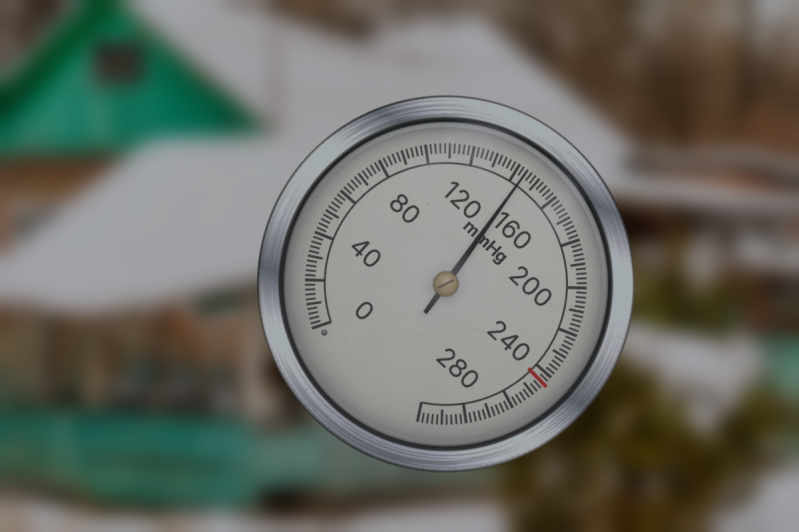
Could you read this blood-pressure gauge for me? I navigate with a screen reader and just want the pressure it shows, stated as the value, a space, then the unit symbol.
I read 144 mmHg
